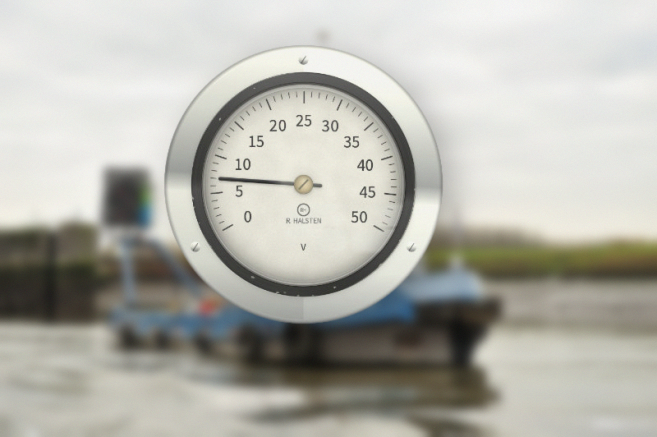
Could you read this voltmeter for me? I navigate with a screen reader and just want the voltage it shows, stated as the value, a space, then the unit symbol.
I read 7 V
